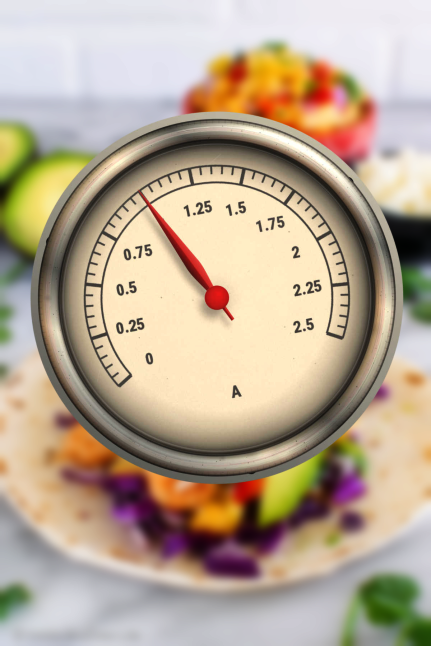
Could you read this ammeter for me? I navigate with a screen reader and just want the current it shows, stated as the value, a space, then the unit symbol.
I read 1 A
